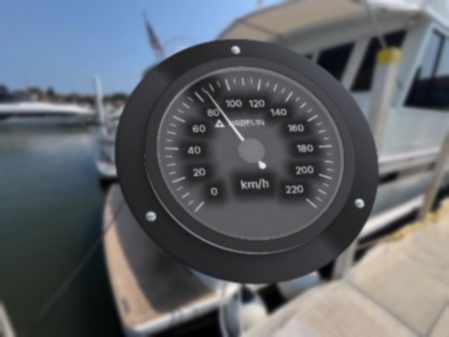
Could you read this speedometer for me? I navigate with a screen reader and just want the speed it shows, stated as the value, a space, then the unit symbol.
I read 85 km/h
